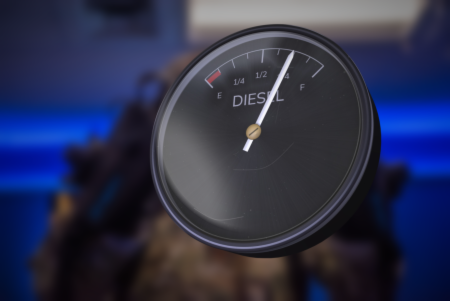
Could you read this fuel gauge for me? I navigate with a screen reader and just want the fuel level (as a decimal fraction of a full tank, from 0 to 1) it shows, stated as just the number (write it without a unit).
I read 0.75
